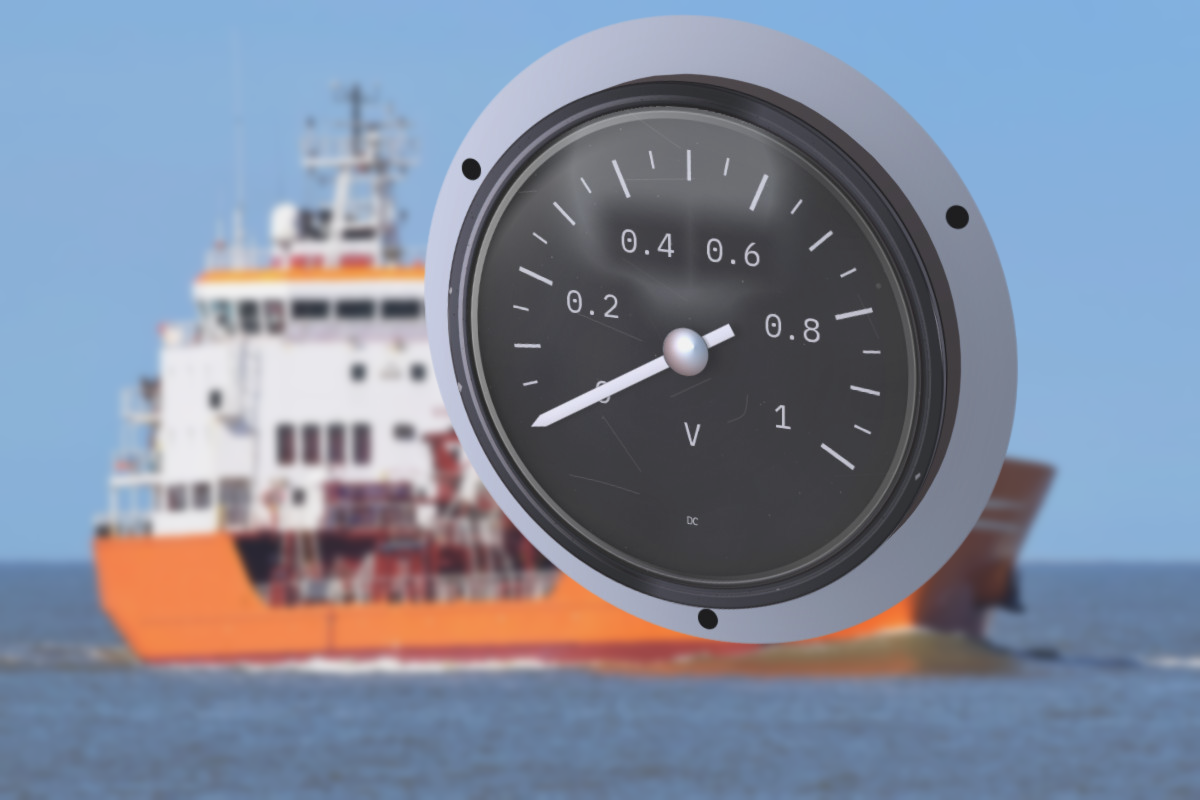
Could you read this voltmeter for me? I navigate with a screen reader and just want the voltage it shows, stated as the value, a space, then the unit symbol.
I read 0 V
